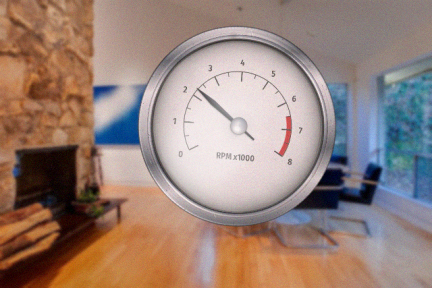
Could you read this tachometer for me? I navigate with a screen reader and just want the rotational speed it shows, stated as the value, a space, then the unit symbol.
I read 2250 rpm
